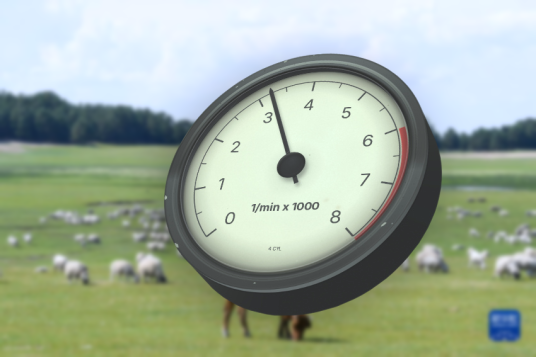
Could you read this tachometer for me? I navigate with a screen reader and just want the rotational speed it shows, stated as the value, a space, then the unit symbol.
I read 3250 rpm
